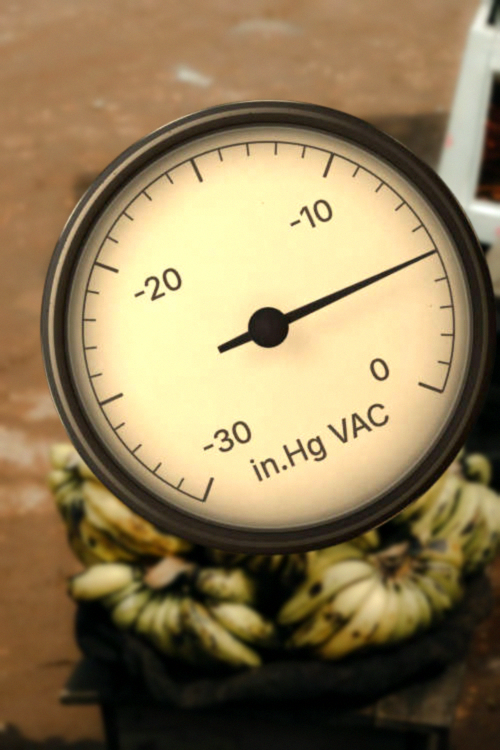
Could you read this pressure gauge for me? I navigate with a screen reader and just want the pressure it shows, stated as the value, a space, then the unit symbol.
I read -5 inHg
